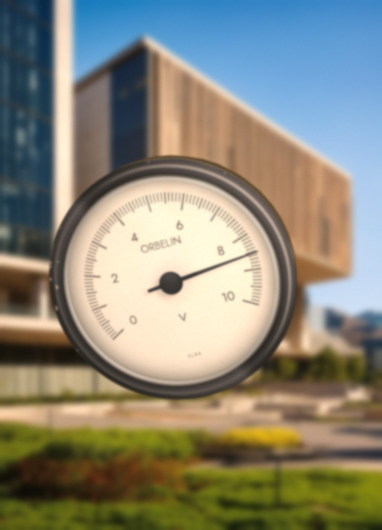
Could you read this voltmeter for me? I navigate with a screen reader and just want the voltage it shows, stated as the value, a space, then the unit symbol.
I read 8.5 V
